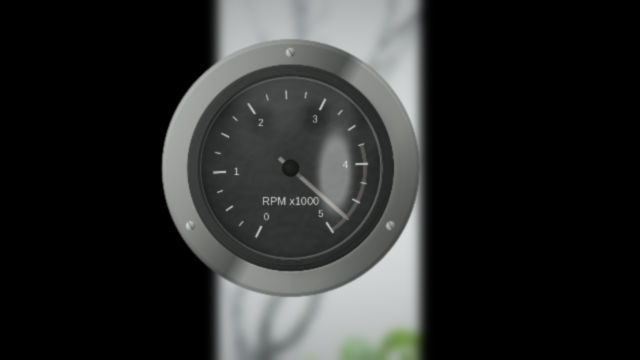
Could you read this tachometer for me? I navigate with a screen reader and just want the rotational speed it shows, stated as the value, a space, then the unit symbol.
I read 4750 rpm
